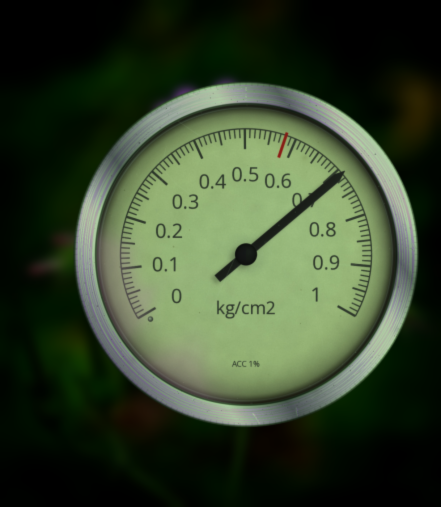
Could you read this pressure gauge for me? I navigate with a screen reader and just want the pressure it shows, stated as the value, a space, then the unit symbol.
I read 0.71 kg/cm²
